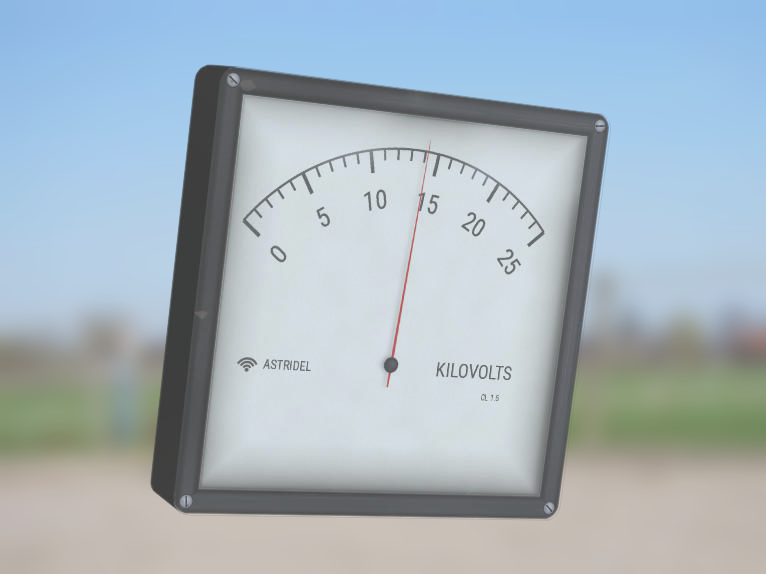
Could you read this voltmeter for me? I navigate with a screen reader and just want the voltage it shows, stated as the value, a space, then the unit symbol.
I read 14 kV
